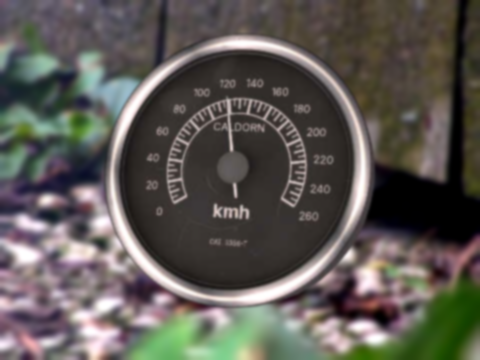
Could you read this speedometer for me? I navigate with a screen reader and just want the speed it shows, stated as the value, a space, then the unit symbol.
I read 120 km/h
